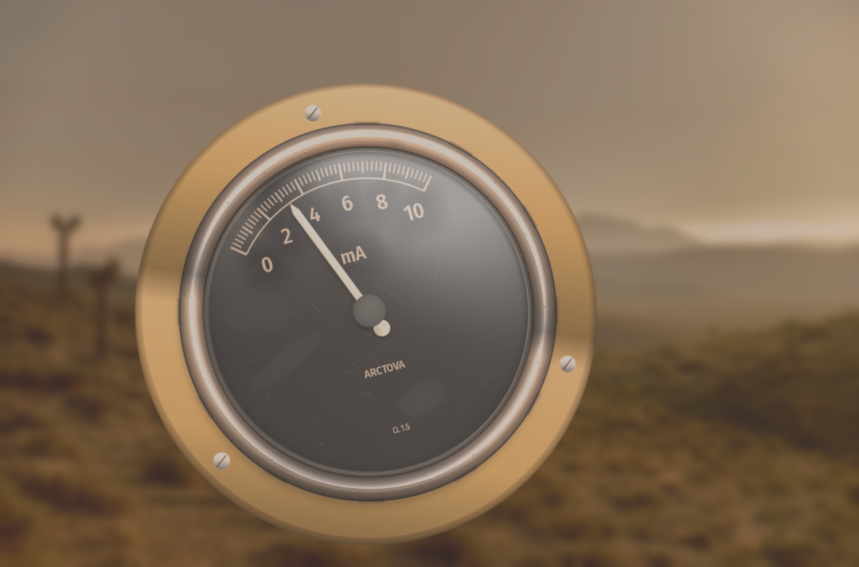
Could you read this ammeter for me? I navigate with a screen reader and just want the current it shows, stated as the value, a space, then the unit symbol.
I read 3.2 mA
